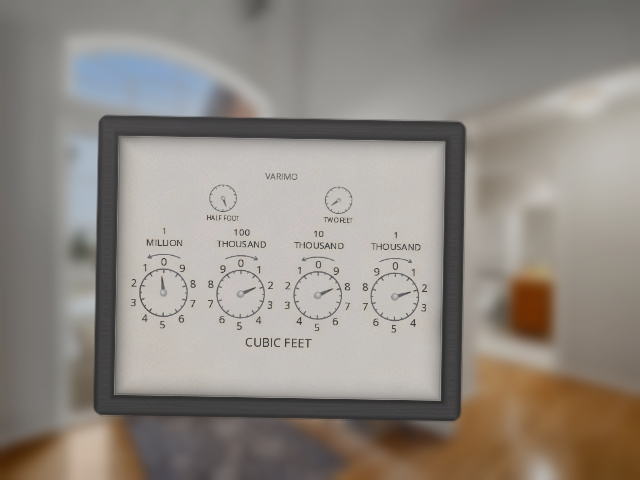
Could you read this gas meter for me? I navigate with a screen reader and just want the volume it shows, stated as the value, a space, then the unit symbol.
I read 18200 ft³
